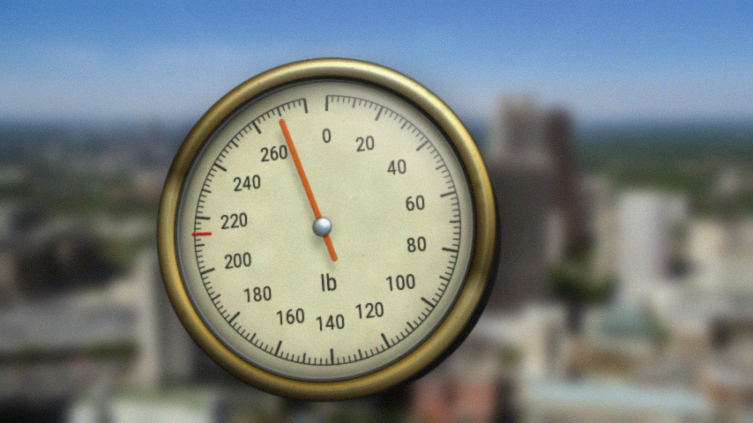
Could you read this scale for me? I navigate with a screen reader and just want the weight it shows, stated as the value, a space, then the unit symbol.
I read 270 lb
